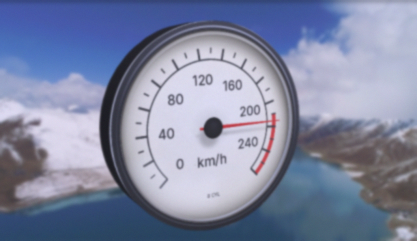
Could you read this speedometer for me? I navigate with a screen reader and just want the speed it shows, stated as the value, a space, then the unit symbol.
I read 215 km/h
